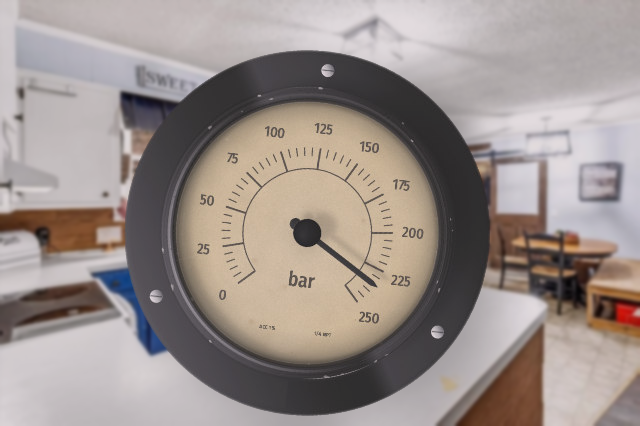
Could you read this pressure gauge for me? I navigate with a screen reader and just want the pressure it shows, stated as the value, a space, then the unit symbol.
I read 235 bar
